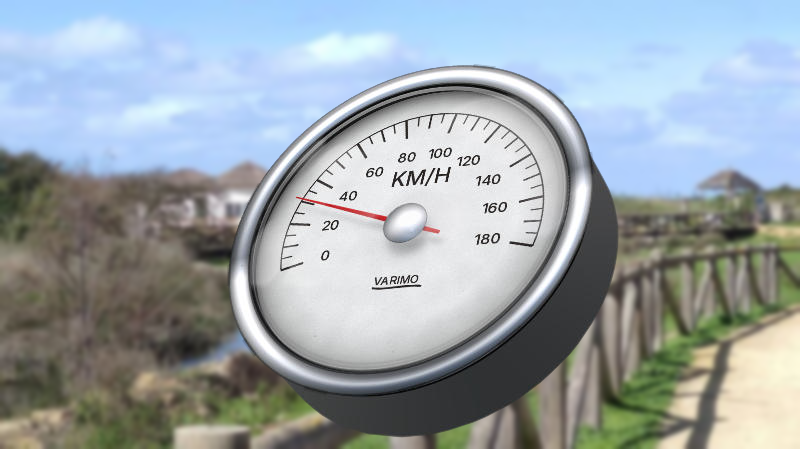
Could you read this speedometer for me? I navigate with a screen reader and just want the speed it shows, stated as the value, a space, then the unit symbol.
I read 30 km/h
